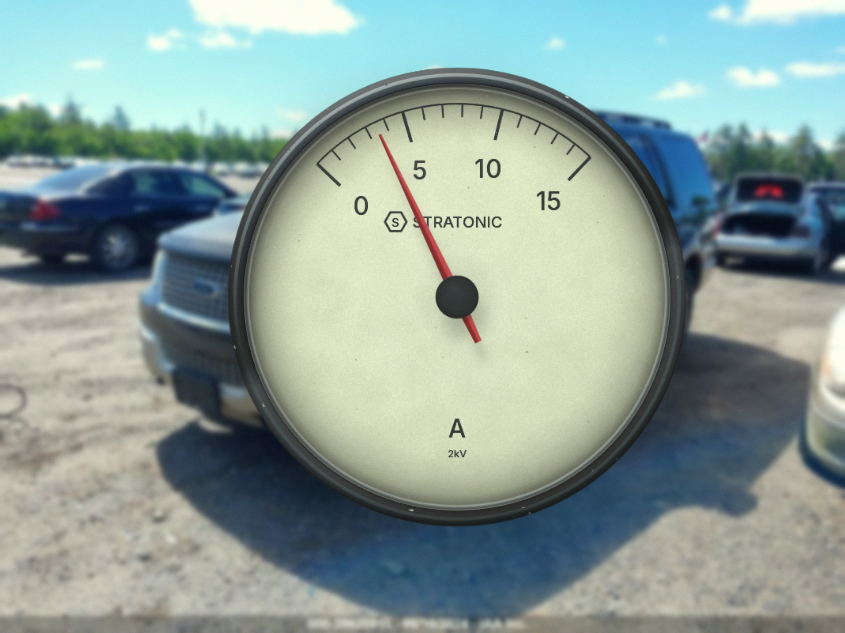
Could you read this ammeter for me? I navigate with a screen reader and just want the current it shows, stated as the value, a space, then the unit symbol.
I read 3.5 A
